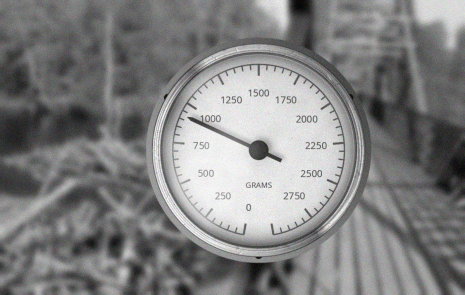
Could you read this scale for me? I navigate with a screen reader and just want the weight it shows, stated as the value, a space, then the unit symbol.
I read 925 g
